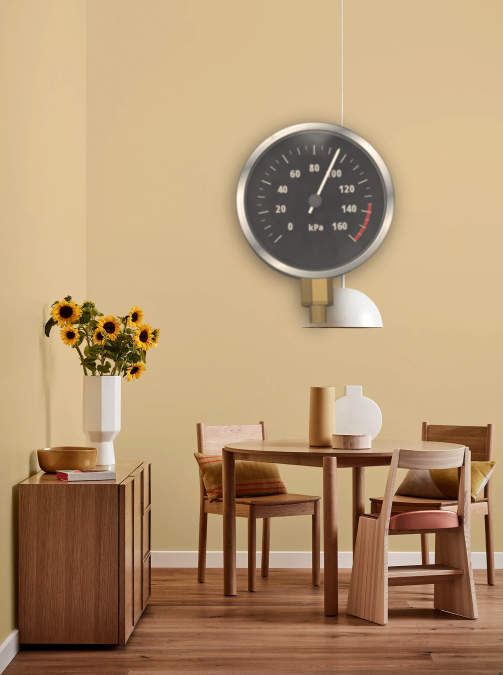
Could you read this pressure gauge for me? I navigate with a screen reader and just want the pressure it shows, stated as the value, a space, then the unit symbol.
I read 95 kPa
